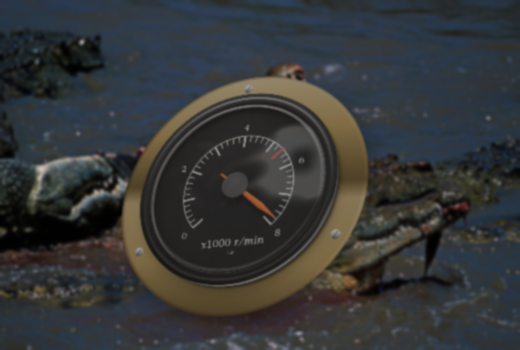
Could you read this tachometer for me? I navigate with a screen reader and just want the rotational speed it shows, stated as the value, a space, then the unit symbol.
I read 7800 rpm
